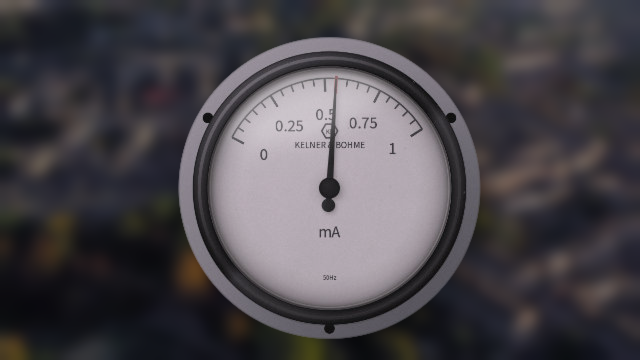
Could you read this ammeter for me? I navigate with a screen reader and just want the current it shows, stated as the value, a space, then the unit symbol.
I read 0.55 mA
